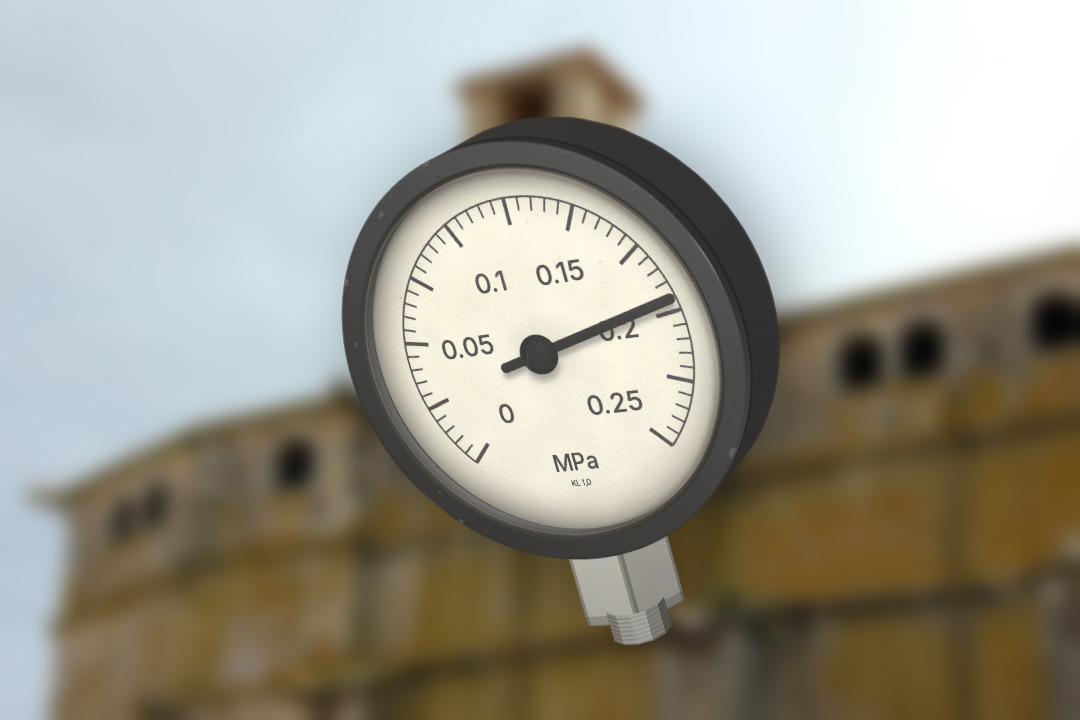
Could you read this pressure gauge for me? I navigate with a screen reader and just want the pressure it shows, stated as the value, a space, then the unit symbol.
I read 0.195 MPa
